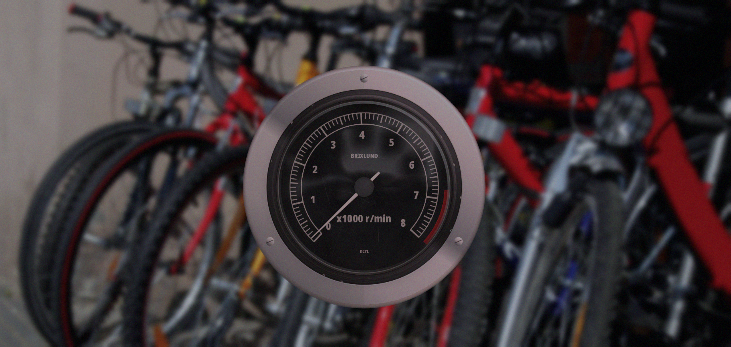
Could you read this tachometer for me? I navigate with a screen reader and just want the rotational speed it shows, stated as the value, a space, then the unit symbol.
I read 100 rpm
